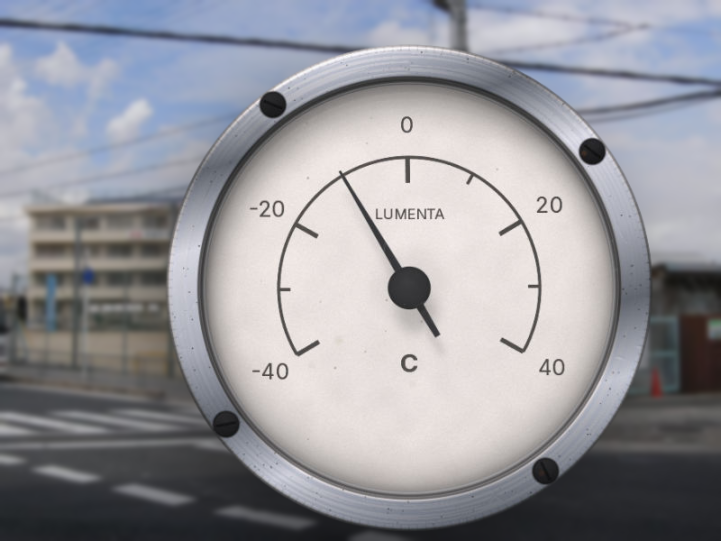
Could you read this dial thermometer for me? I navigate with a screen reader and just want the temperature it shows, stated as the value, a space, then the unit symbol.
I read -10 °C
